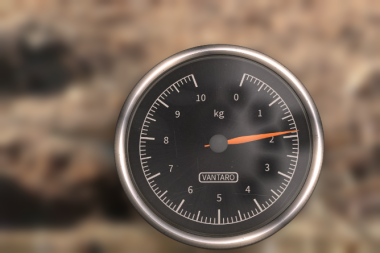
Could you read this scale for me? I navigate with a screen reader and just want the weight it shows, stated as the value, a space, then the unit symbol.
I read 1.9 kg
